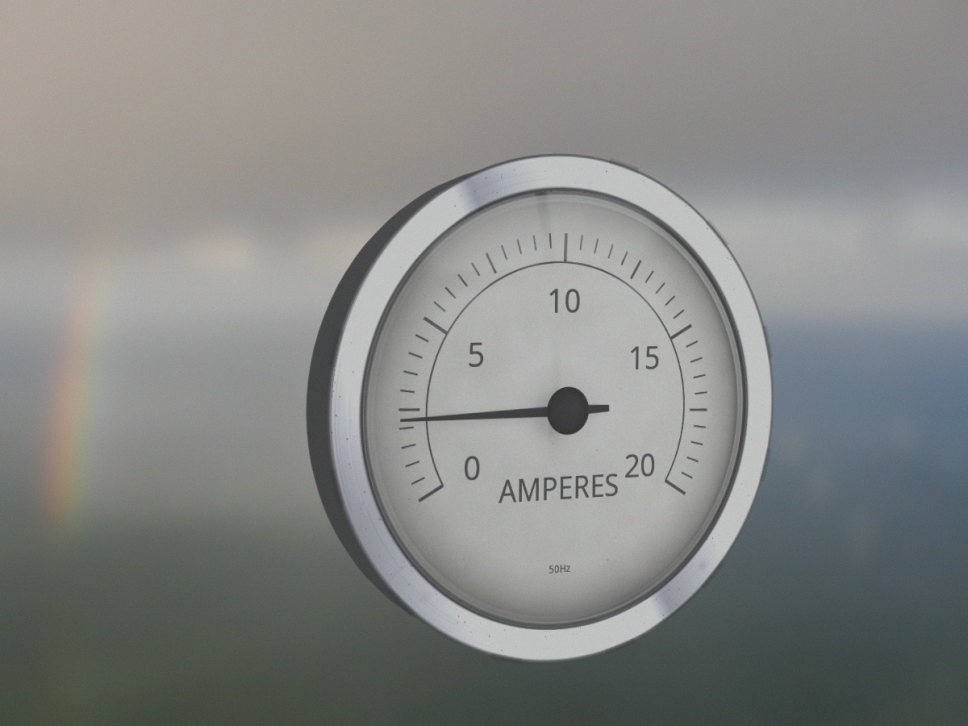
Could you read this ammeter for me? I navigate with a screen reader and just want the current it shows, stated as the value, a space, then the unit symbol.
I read 2.25 A
